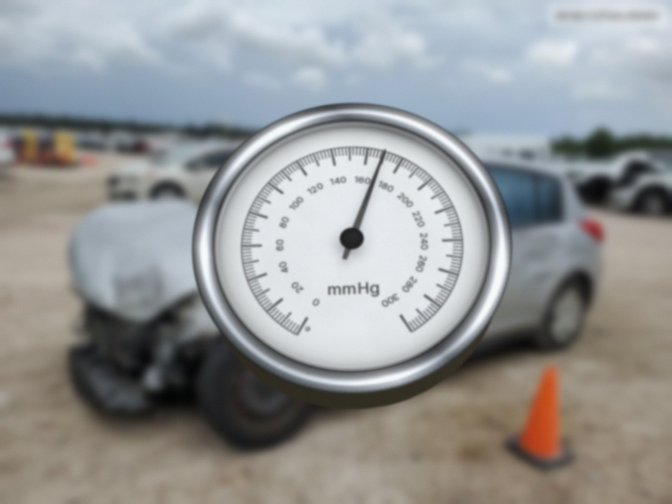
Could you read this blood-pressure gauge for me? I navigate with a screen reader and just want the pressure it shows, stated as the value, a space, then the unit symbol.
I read 170 mmHg
